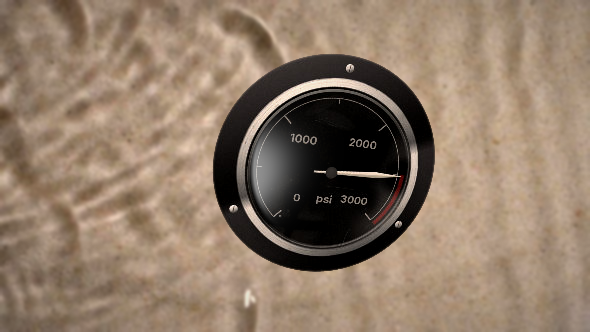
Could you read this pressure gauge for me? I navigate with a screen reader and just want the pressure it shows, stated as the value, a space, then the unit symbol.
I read 2500 psi
